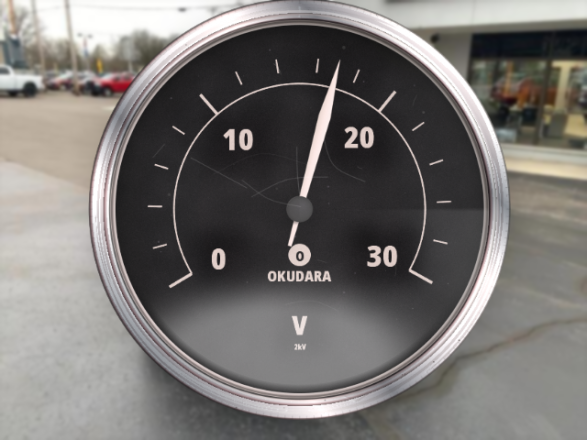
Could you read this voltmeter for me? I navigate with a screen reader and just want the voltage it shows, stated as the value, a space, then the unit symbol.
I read 17 V
